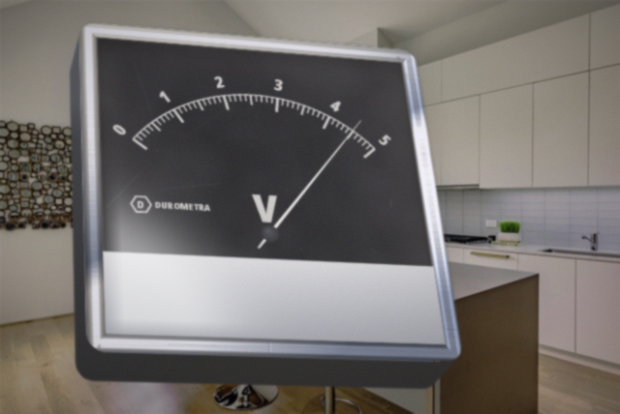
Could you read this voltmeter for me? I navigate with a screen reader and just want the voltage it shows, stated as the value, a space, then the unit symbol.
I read 4.5 V
